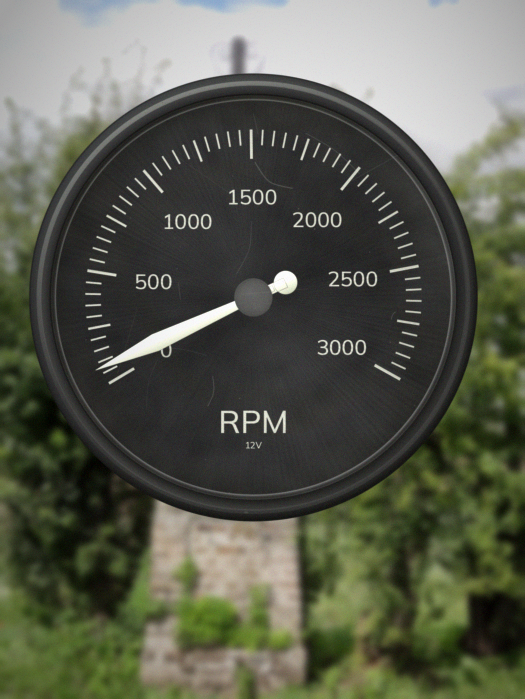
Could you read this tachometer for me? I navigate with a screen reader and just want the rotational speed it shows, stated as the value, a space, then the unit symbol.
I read 75 rpm
